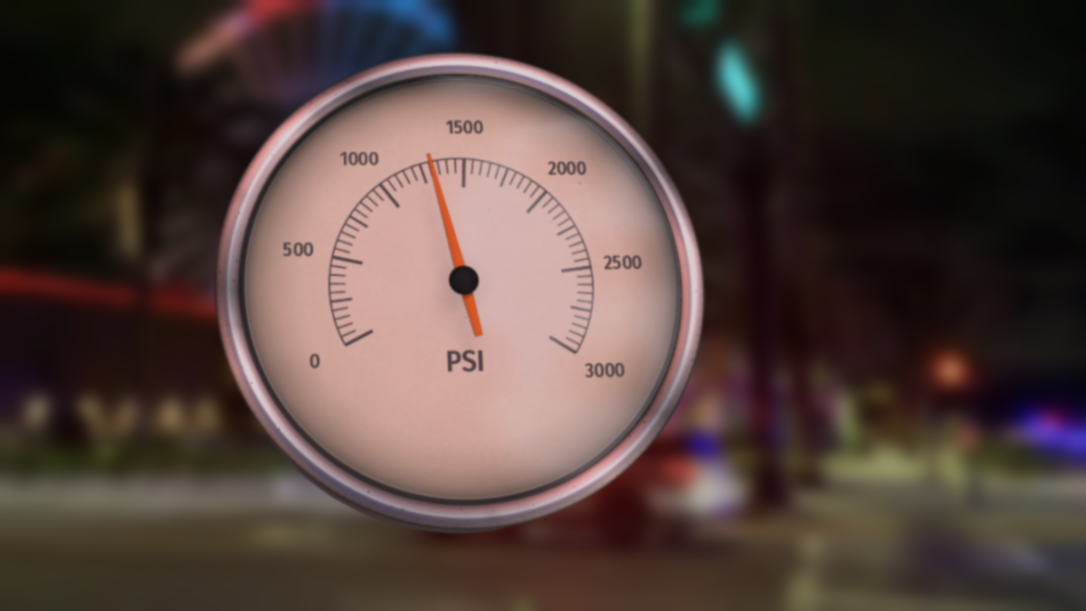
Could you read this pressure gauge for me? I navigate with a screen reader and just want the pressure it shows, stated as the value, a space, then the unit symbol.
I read 1300 psi
